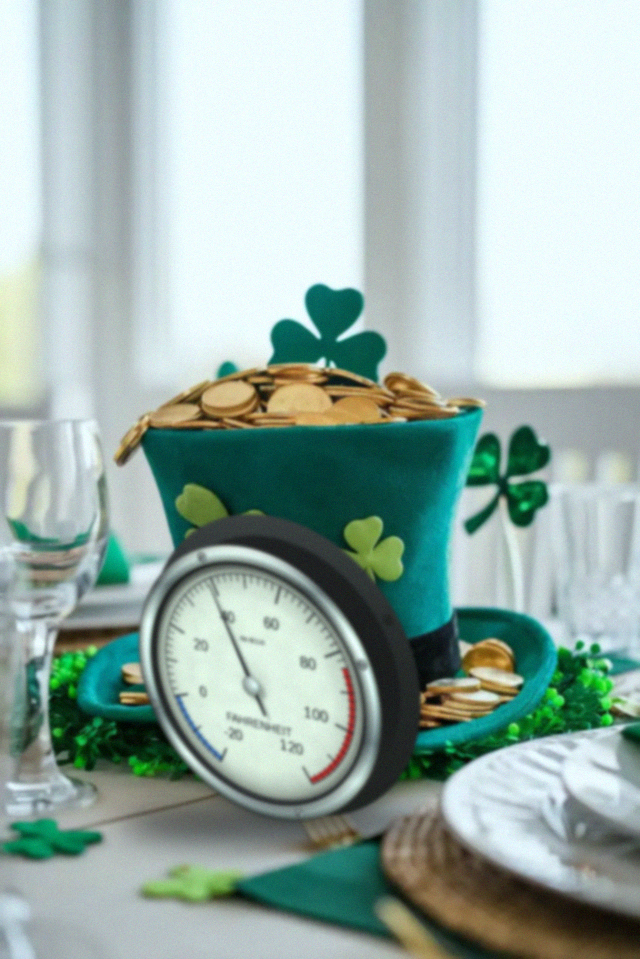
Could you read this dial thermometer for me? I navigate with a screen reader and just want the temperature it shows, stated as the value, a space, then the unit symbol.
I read 40 °F
